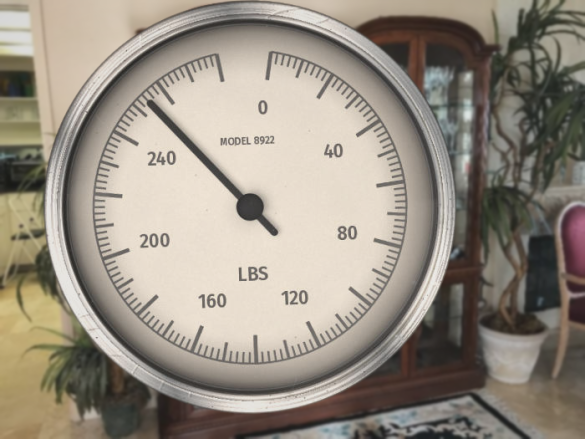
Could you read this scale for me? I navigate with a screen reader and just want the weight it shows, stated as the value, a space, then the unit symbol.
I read 254 lb
